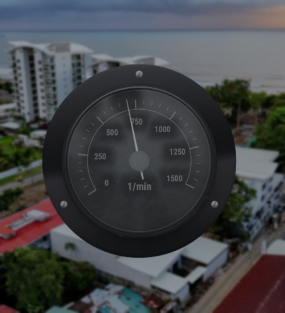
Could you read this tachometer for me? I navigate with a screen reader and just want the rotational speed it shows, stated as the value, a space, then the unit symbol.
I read 700 rpm
